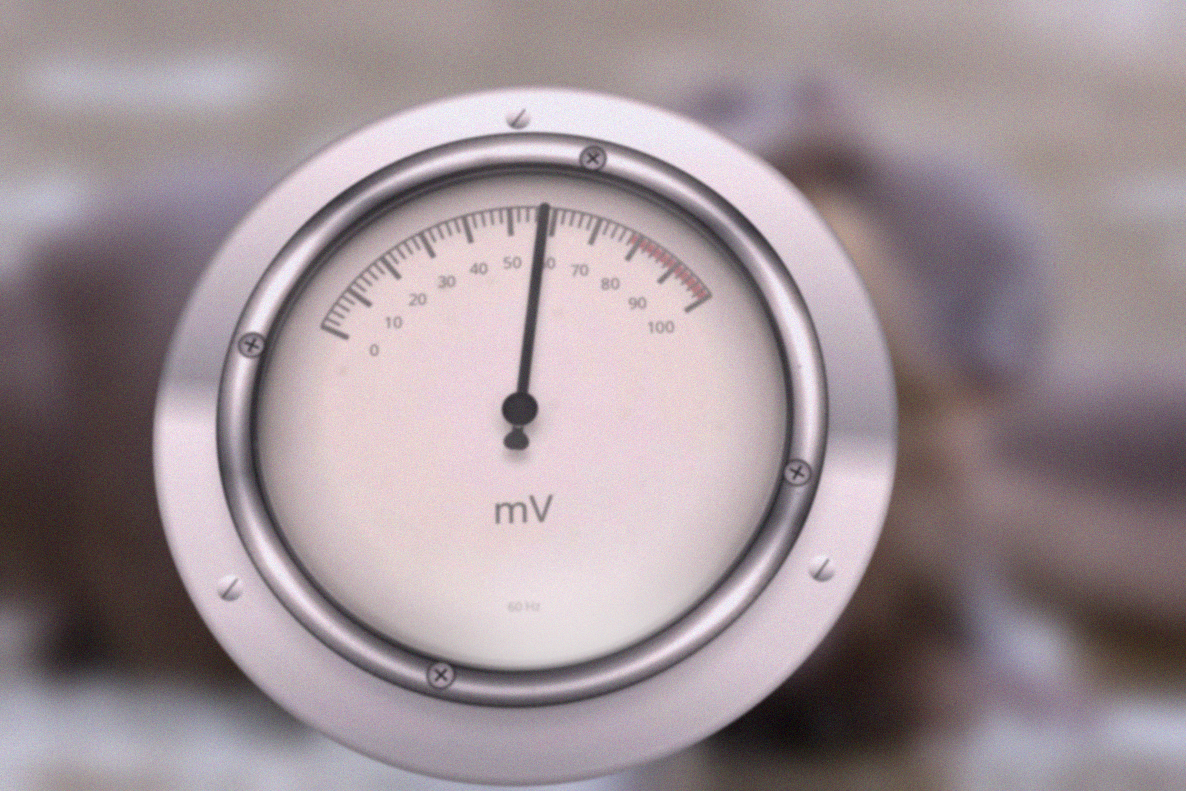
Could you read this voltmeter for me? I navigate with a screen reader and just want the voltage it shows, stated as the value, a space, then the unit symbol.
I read 58 mV
